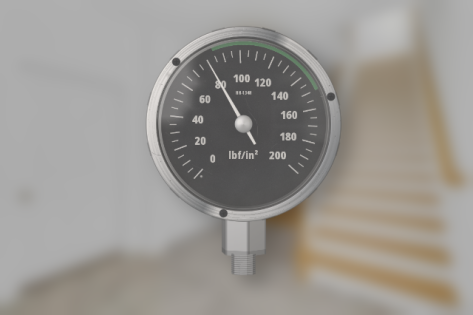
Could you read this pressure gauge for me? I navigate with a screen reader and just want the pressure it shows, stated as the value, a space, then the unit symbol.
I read 80 psi
